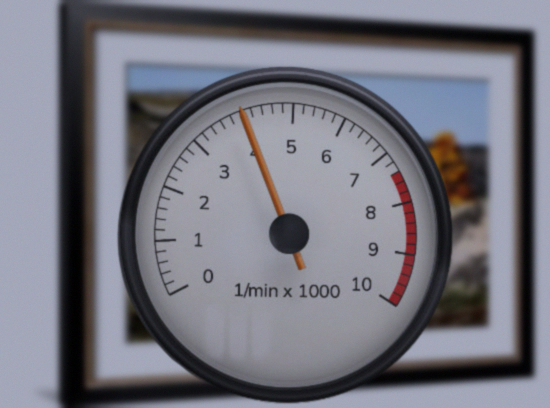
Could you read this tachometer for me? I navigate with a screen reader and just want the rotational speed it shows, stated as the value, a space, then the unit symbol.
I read 4000 rpm
